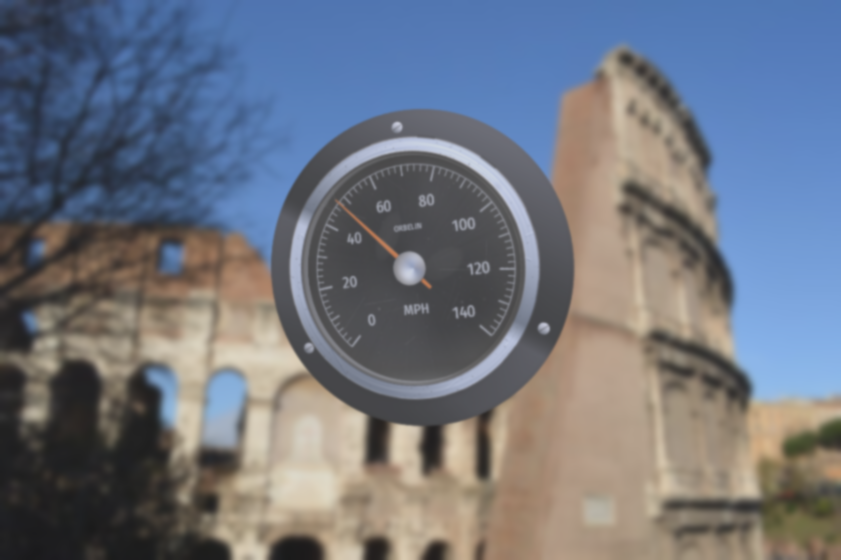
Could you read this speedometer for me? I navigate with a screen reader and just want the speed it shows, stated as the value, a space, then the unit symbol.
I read 48 mph
